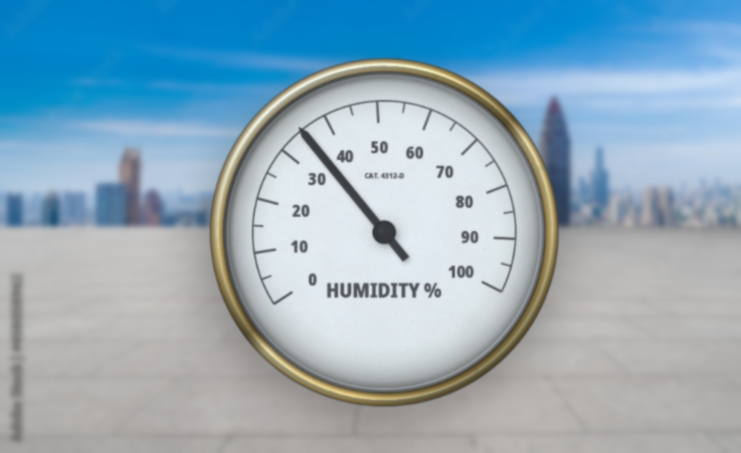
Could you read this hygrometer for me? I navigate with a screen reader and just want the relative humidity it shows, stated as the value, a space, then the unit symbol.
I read 35 %
